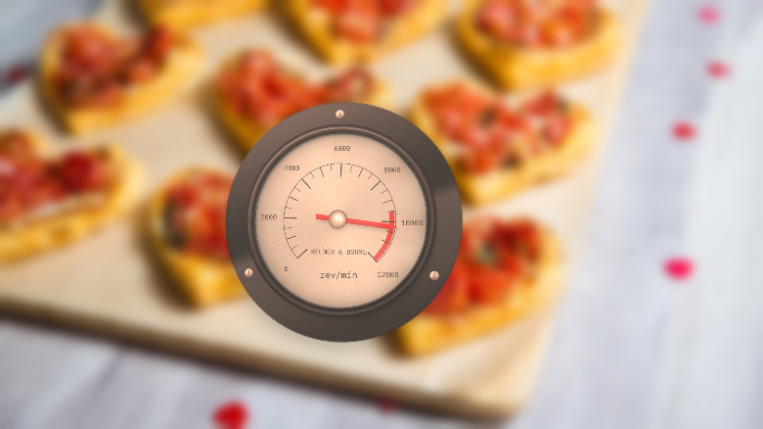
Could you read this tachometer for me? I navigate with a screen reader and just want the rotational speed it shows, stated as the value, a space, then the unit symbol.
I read 10250 rpm
